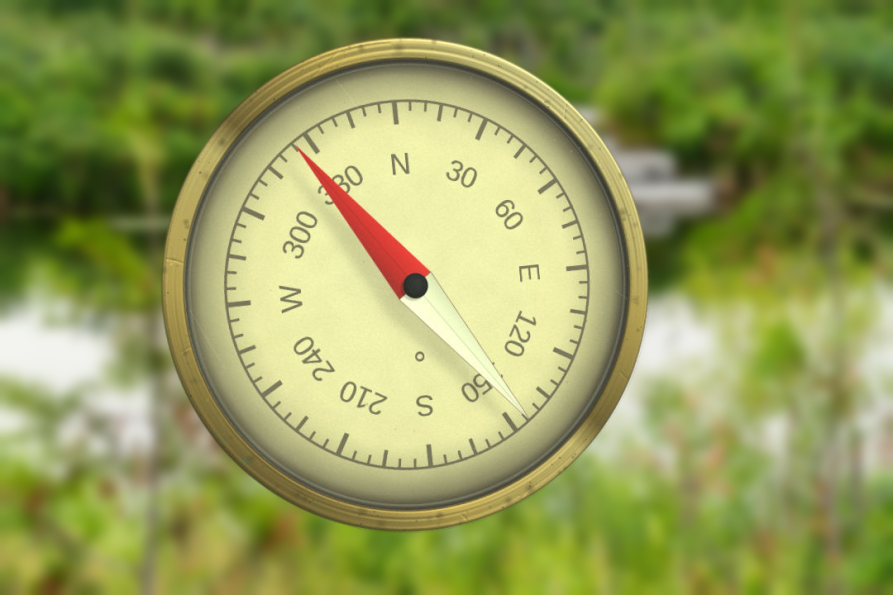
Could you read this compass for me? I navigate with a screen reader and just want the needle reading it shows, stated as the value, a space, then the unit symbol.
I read 325 °
